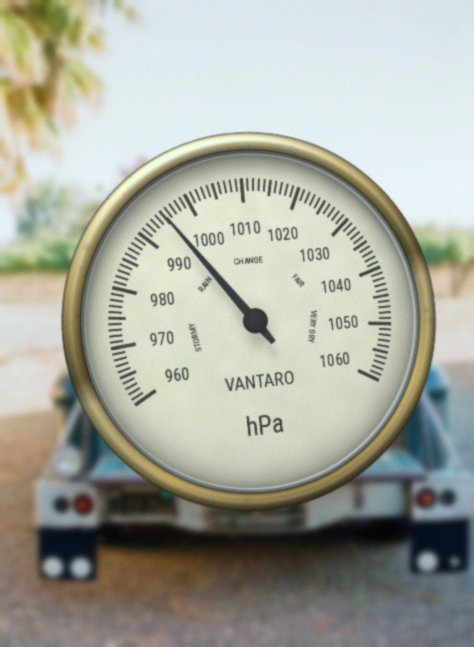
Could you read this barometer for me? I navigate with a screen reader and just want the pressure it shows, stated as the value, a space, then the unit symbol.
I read 995 hPa
